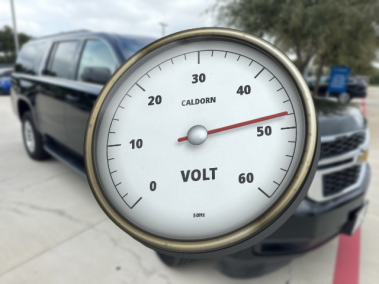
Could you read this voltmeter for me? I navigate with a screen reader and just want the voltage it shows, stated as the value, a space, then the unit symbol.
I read 48 V
